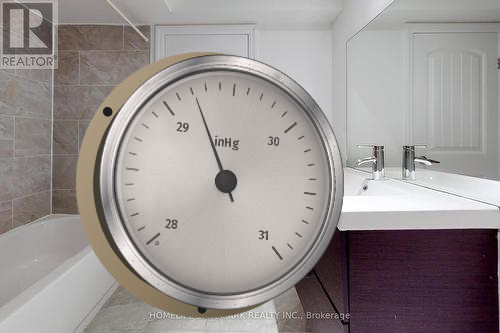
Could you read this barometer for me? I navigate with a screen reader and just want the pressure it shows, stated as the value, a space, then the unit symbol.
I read 29.2 inHg
